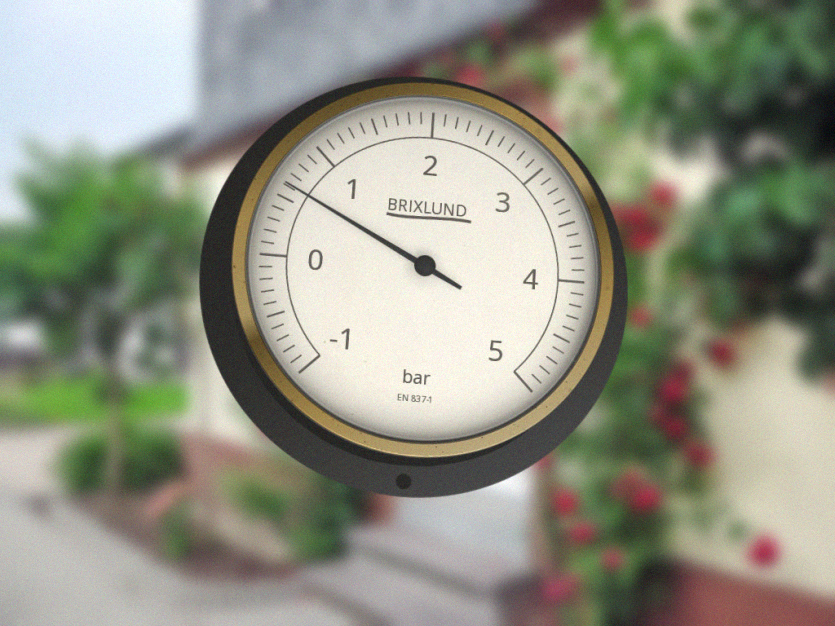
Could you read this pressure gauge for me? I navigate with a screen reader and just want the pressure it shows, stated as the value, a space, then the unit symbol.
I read 0.6 bar
